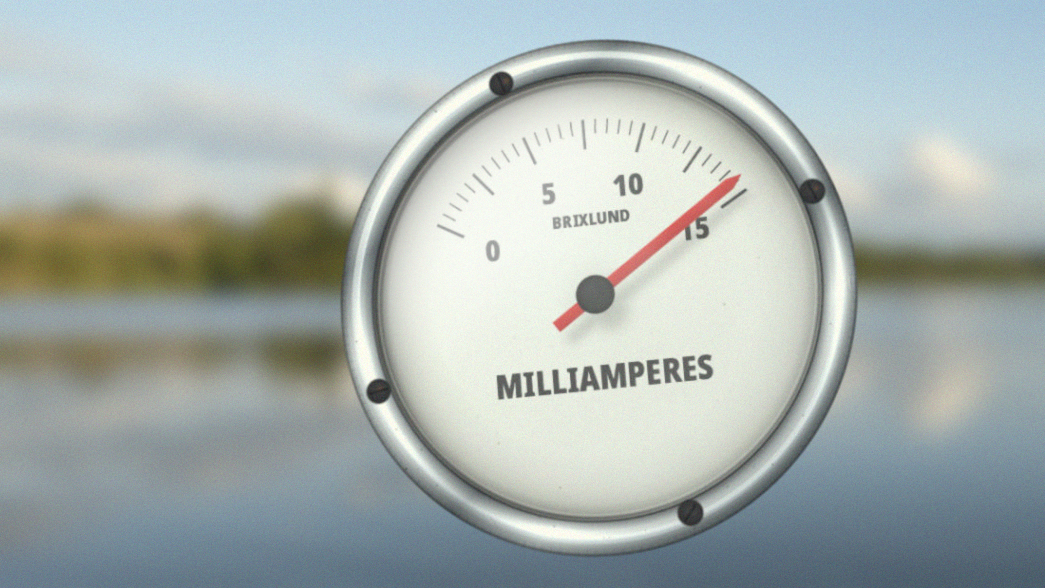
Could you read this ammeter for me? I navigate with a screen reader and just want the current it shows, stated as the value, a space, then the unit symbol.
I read 14.5 mA
